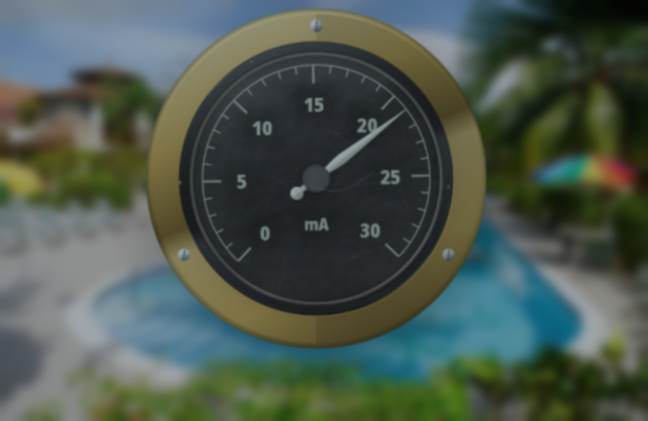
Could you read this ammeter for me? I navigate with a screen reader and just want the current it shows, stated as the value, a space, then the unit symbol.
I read 21 mA
